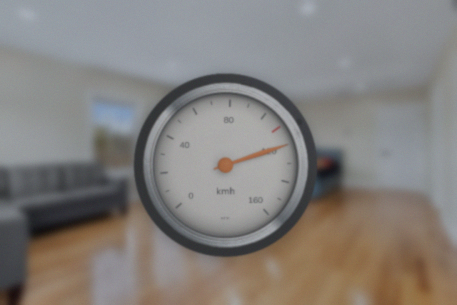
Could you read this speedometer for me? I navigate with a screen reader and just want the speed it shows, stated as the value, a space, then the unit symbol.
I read 120 km/h
